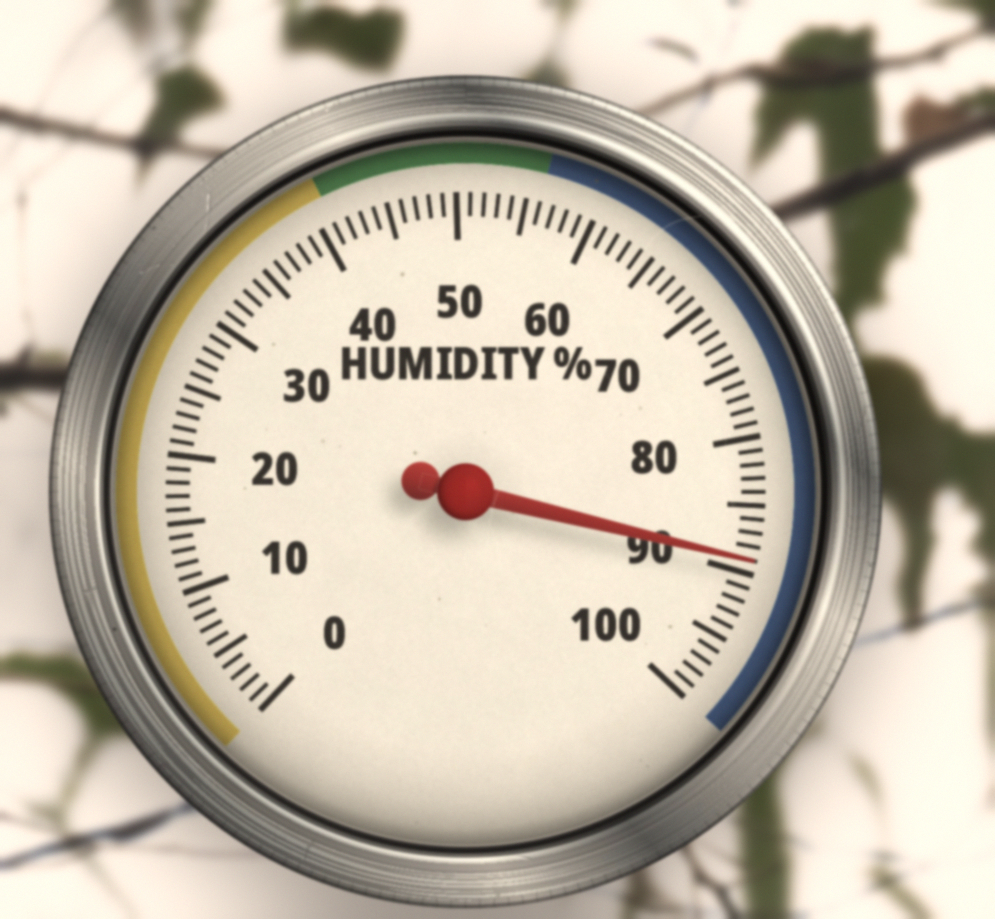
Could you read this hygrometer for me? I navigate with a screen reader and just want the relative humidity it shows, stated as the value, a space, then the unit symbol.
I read 89 %
